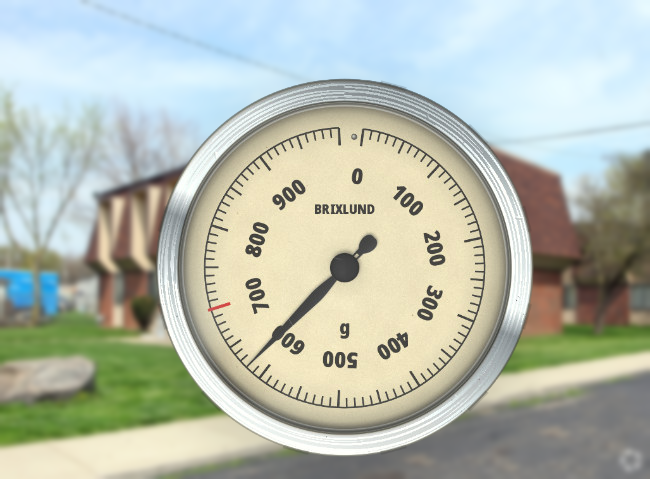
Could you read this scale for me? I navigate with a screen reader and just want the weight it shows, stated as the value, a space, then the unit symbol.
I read 620 g
